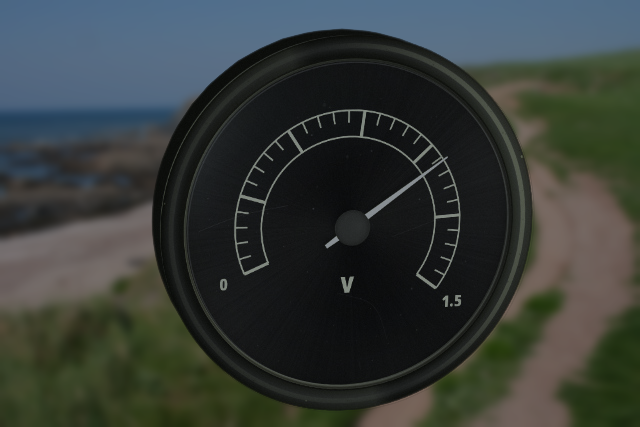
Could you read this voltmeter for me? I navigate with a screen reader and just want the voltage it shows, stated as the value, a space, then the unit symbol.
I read 1.05 V
